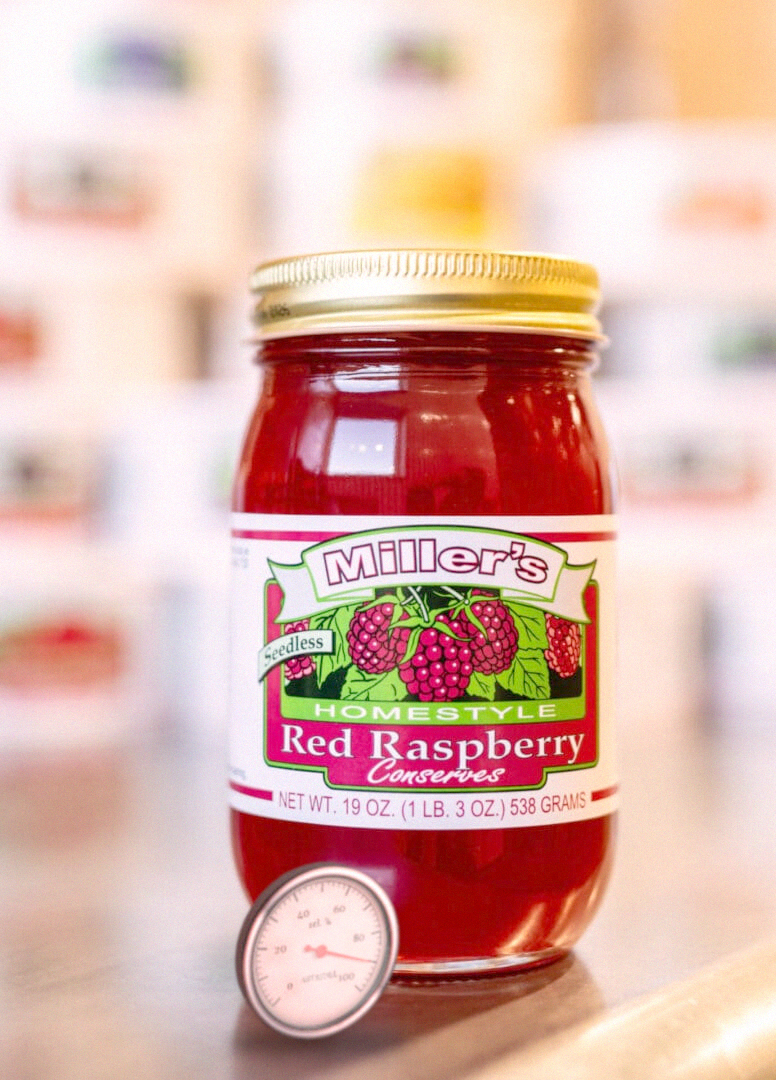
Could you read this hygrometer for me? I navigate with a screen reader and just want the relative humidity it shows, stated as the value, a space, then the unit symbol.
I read 90 %
